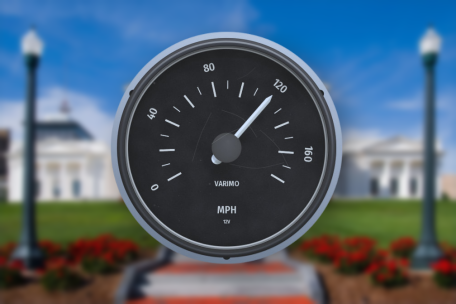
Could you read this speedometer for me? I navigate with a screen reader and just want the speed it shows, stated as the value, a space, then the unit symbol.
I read 120 mph
